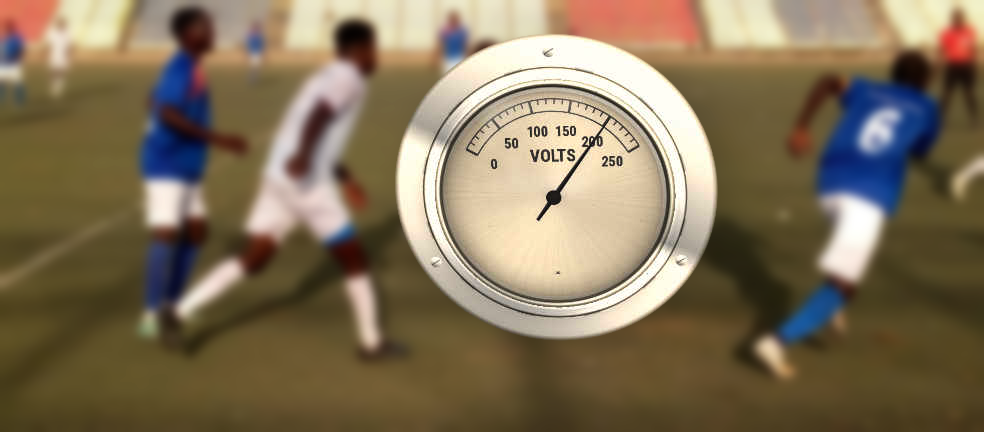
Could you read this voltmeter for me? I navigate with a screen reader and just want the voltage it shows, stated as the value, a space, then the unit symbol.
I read 200 V
